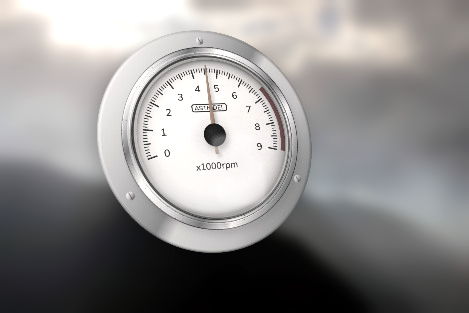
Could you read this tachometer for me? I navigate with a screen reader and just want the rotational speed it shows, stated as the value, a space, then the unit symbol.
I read 4500 rpm
